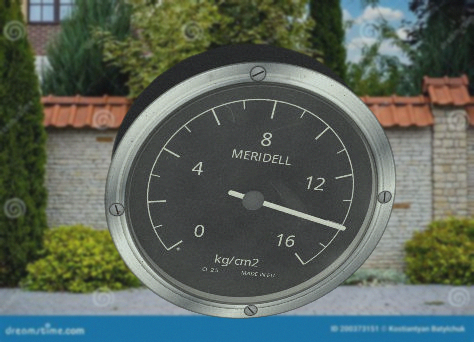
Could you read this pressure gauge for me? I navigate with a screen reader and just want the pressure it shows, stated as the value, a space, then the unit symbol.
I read 14 kg/cm²
